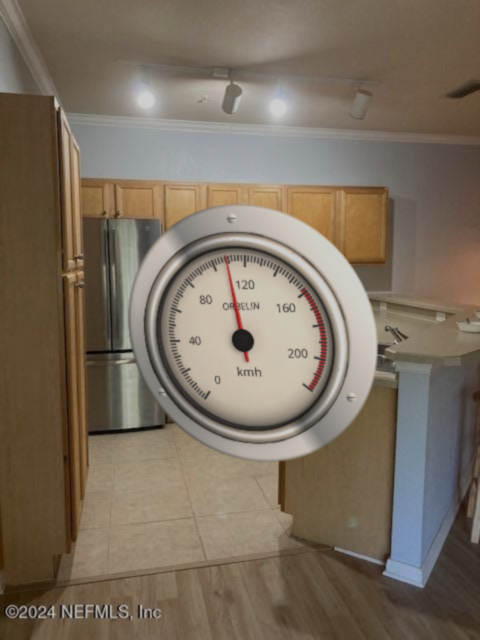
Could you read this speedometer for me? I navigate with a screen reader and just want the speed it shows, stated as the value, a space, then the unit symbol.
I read 110 km/h
